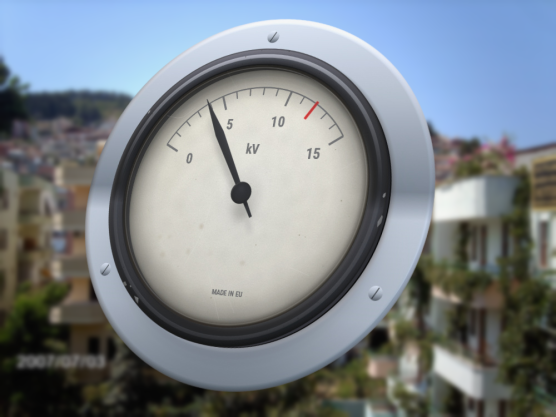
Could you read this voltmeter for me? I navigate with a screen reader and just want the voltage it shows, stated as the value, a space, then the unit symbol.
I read 4 kV
